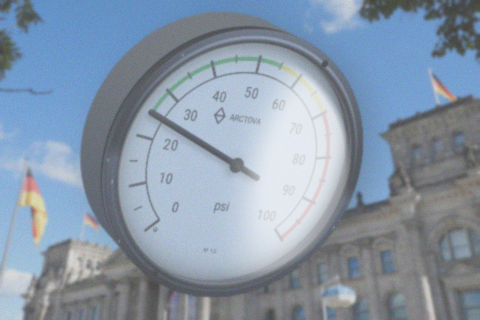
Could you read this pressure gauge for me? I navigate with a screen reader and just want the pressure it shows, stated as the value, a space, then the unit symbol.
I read 25 psi
